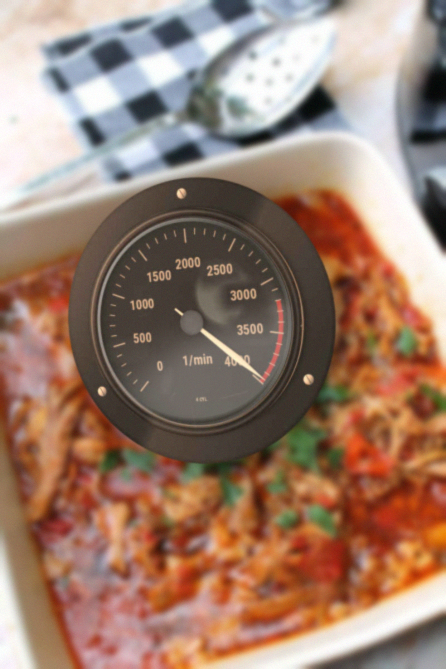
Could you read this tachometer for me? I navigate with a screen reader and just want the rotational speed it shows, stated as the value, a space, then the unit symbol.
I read 3950 rpm
